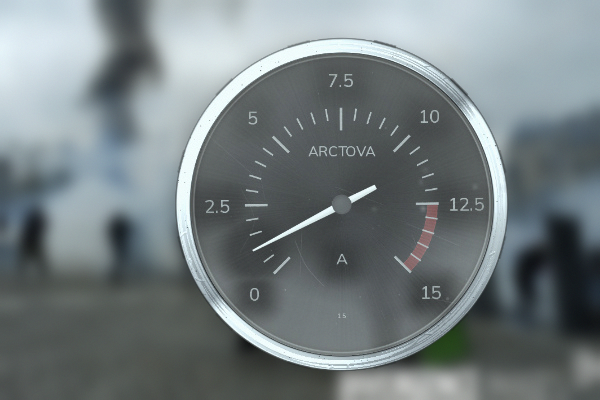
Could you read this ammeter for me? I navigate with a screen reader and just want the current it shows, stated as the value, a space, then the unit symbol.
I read 1 A
